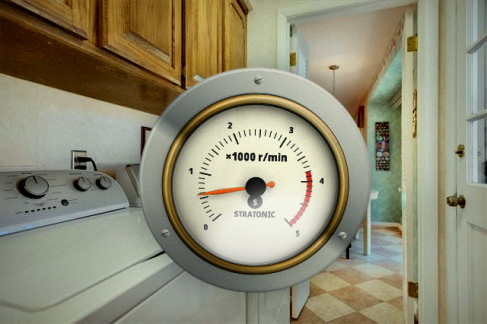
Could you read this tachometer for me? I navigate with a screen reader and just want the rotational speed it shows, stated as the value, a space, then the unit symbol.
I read 600 rpm
